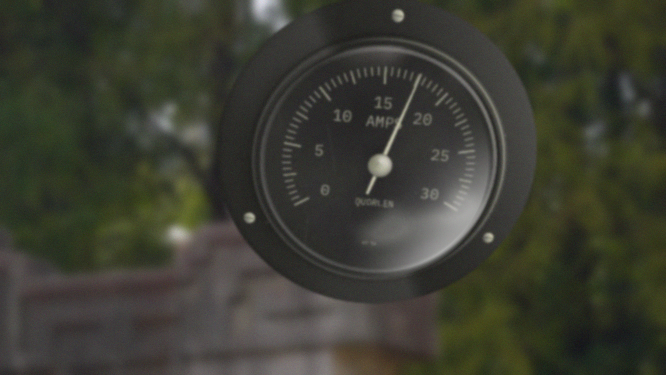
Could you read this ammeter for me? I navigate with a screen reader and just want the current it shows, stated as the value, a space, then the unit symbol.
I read 17.5 A
